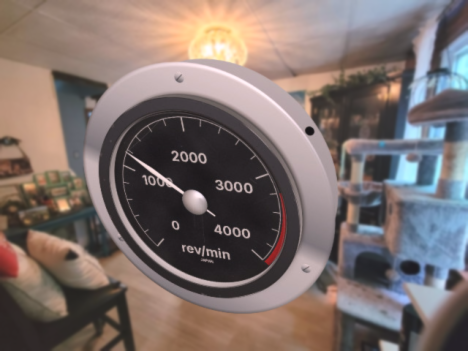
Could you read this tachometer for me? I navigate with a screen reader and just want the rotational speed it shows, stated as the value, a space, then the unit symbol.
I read 1200 rpm
